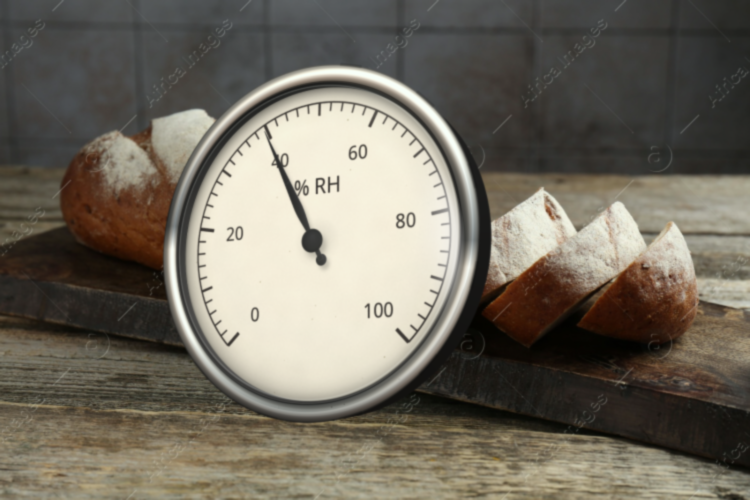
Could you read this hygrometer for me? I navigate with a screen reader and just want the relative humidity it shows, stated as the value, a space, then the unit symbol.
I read 40 %
